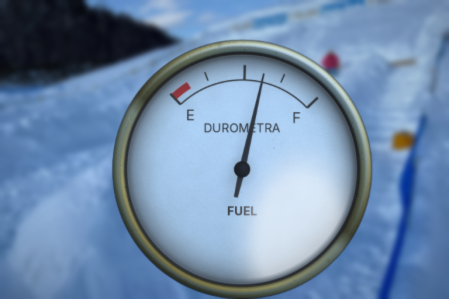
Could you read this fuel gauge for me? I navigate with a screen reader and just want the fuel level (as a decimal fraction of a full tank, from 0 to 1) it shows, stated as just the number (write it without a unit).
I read 0.625
